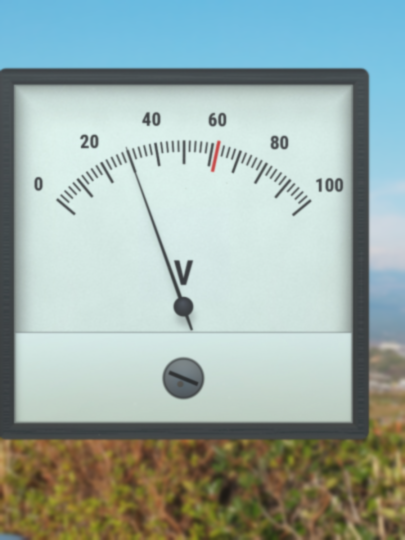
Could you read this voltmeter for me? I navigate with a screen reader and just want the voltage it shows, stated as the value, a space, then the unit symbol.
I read 30 V
